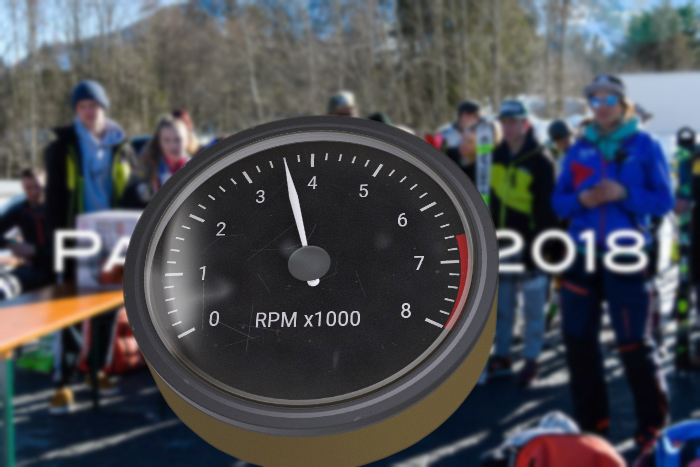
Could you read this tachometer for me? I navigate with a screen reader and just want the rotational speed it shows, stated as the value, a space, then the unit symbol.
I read 3600 rpm
